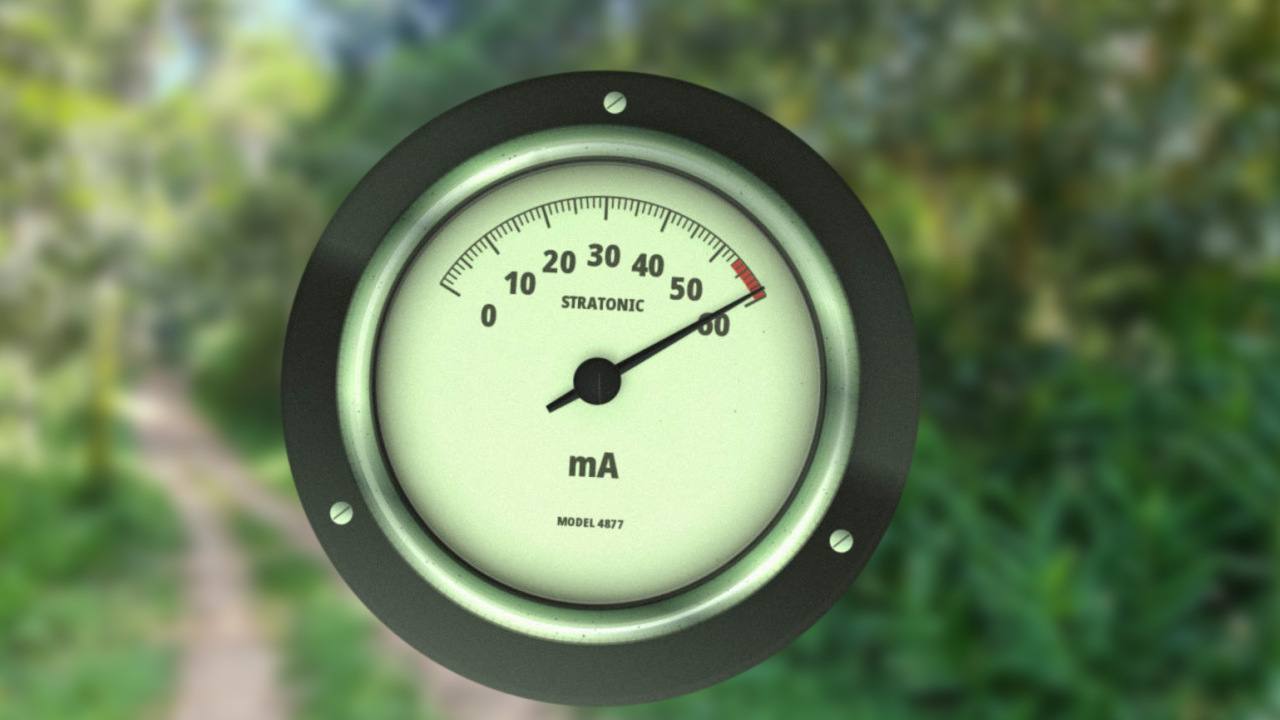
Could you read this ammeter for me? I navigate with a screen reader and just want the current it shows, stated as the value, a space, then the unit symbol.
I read 59 mA
